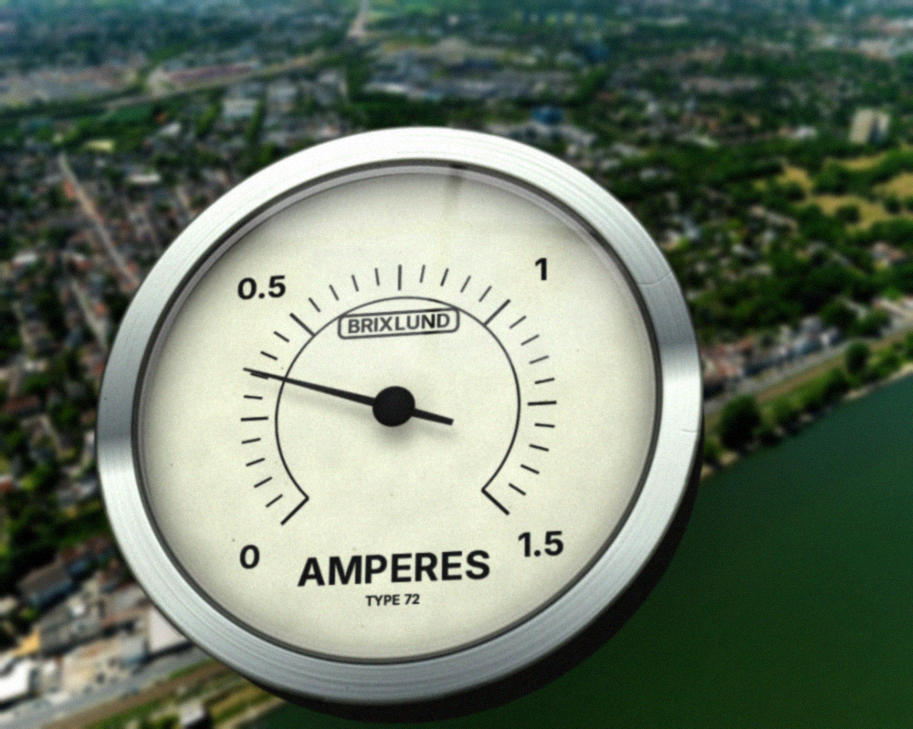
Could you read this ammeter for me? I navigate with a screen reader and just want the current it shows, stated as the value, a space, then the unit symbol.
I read 0.35 A
